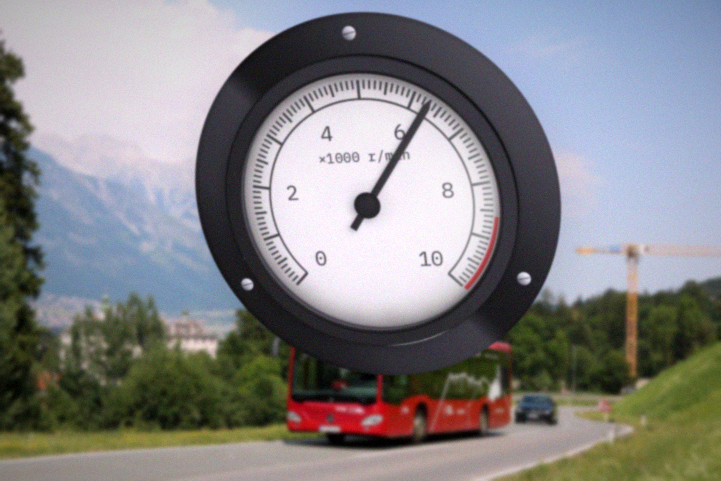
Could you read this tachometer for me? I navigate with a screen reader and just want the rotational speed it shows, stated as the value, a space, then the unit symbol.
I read 6300 rpm
